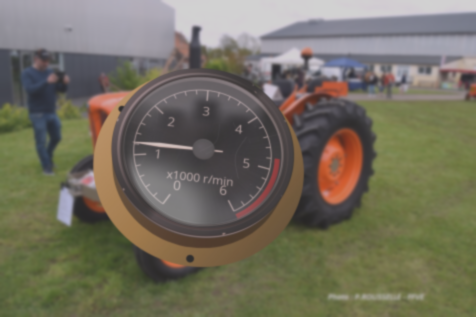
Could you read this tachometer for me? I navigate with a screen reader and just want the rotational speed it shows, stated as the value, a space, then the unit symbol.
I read 1200 rpm
